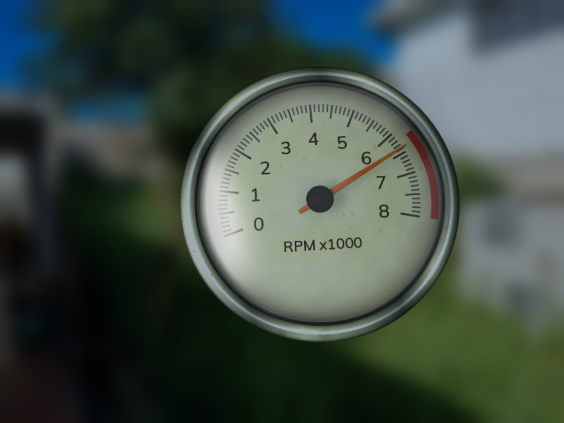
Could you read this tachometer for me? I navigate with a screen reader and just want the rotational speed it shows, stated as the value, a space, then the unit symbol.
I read 6400 rpm
